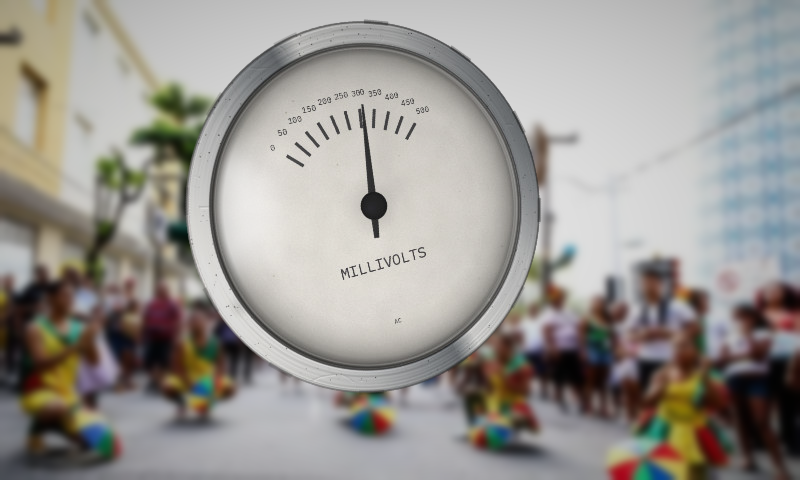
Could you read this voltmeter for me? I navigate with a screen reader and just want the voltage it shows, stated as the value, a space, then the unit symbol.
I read 300 mV
